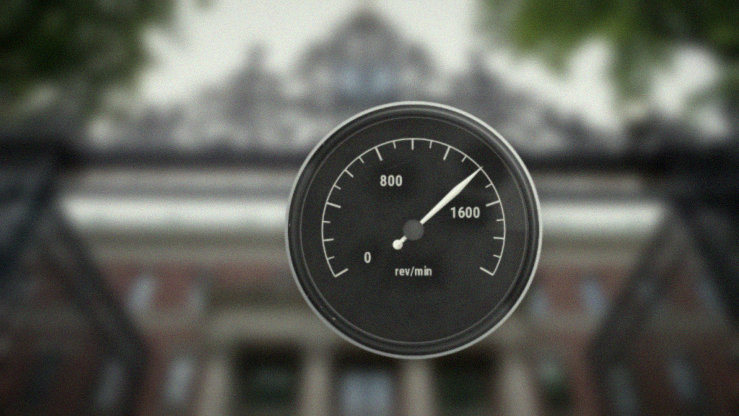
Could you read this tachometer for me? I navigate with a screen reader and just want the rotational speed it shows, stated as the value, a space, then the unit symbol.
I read 1400 rpm
